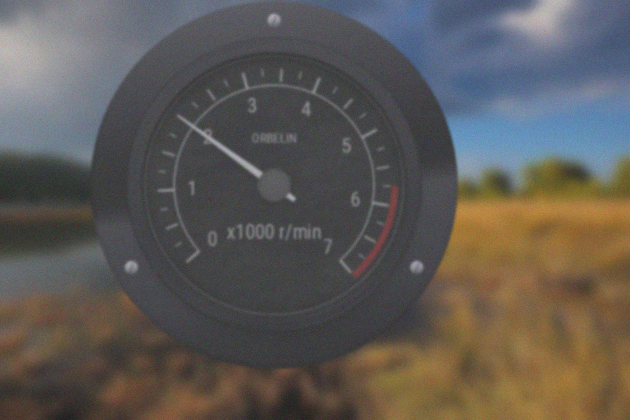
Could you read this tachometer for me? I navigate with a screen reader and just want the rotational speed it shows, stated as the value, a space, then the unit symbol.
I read 2000 rpm
